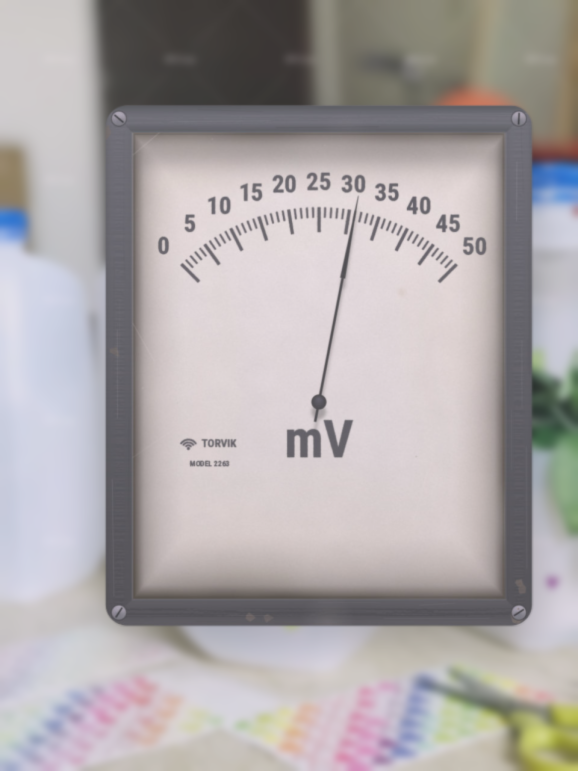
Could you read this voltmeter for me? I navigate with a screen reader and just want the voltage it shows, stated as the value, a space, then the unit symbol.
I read 31 mV
